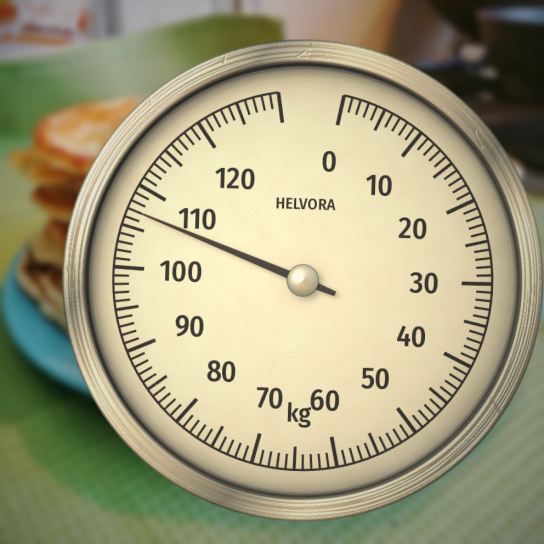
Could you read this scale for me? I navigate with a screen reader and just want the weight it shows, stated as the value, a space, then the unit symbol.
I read 107 kg
